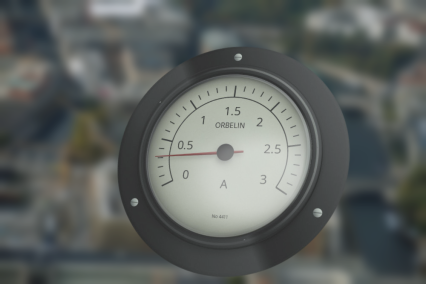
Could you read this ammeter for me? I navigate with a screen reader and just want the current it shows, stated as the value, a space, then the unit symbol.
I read 0.3 A
